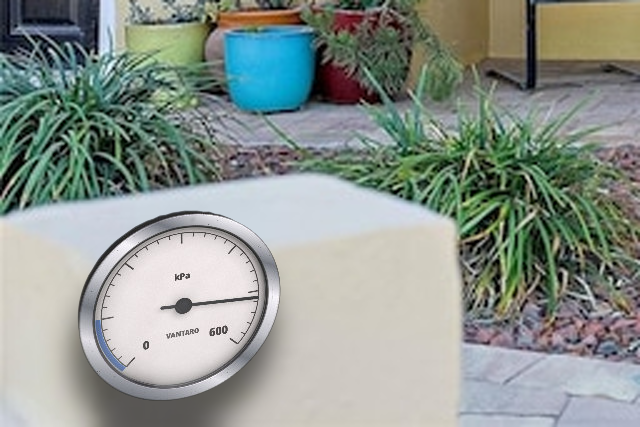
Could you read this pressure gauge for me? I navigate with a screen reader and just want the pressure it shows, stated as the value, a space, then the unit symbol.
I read 510 kPa
